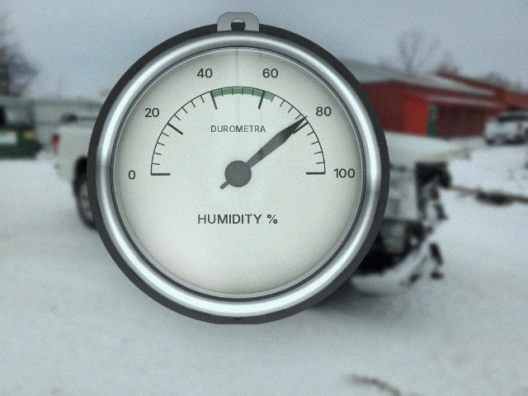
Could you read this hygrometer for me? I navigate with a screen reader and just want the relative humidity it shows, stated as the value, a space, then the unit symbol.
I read 78 %
